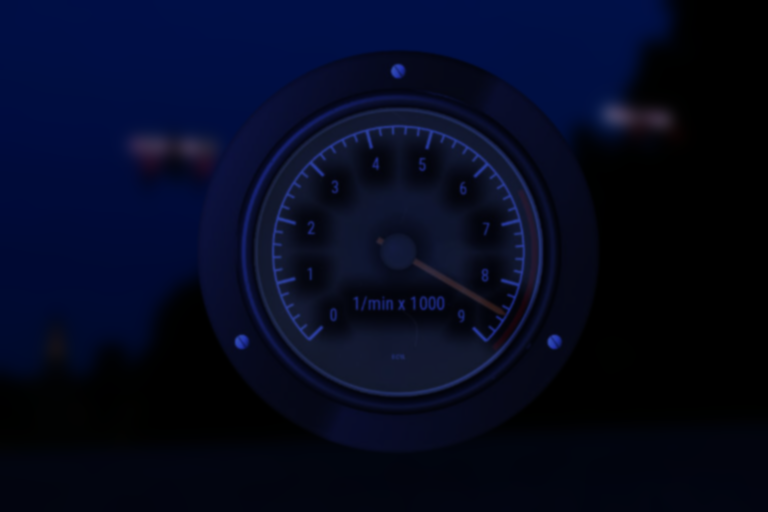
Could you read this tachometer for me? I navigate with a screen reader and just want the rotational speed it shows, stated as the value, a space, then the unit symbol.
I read 8500 rpm
